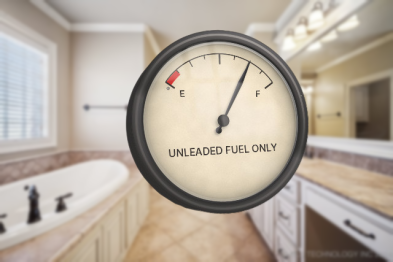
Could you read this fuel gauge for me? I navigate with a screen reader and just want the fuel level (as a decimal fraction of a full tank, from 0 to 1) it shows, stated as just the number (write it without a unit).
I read 0.75
